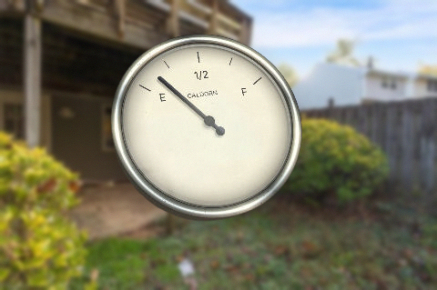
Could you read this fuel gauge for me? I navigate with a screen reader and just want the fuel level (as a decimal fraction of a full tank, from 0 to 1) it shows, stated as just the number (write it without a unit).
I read 0.125
